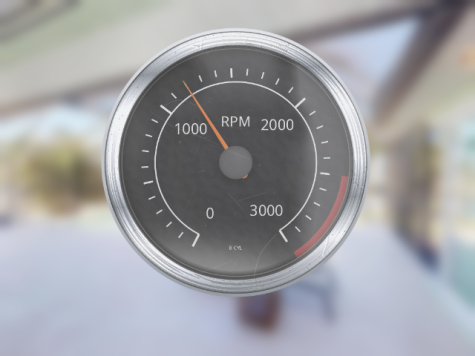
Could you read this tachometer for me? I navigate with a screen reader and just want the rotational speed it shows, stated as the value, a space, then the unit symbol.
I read 1200 rpm
